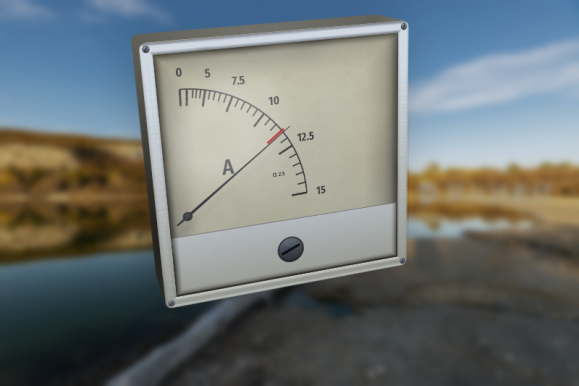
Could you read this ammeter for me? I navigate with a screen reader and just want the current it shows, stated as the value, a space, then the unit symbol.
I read 11.5 A
